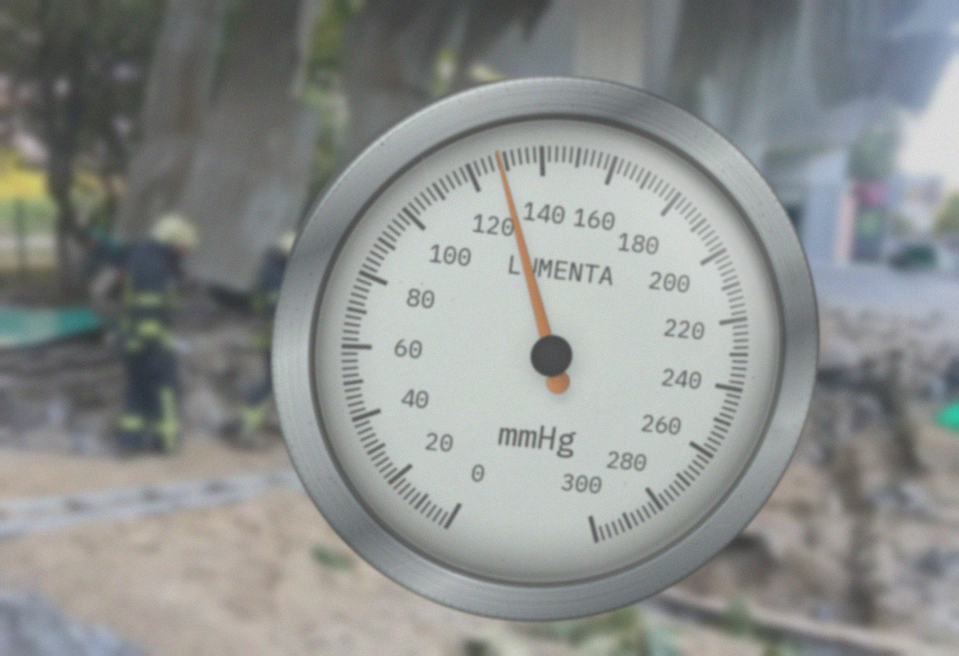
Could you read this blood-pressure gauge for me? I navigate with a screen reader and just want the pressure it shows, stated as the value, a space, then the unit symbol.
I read 128 mmHg
